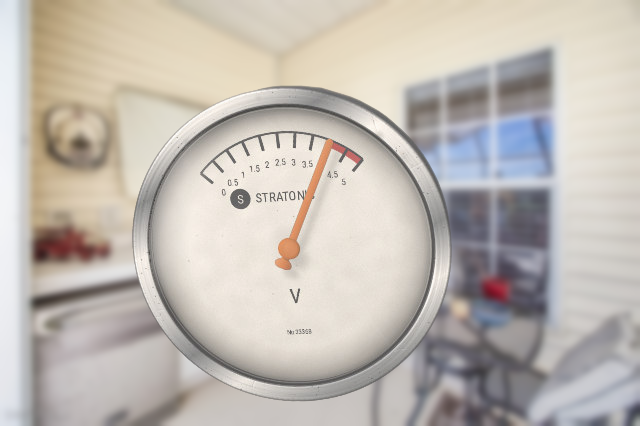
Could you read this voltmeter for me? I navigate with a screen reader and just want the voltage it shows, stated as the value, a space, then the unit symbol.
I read 4 V
